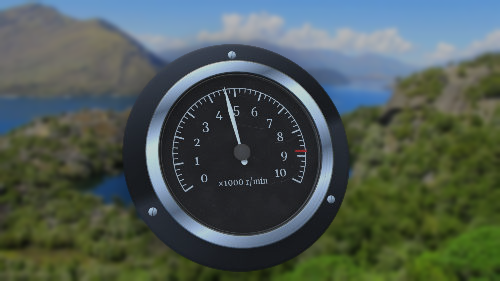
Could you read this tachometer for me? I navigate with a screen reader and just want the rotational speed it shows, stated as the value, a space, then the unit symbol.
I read 4600 rpm
